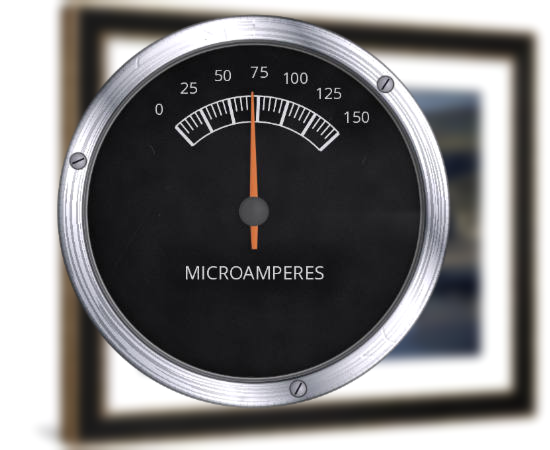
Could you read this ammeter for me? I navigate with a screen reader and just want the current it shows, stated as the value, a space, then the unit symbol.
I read 70 µA
